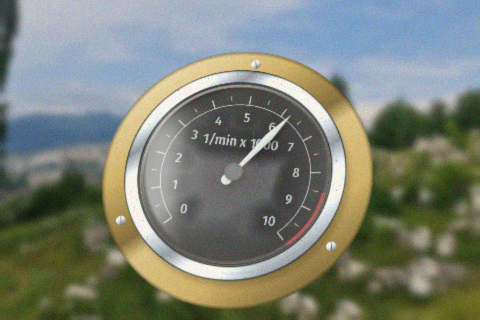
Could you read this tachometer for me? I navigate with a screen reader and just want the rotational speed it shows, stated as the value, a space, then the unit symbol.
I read 6250 rpm
